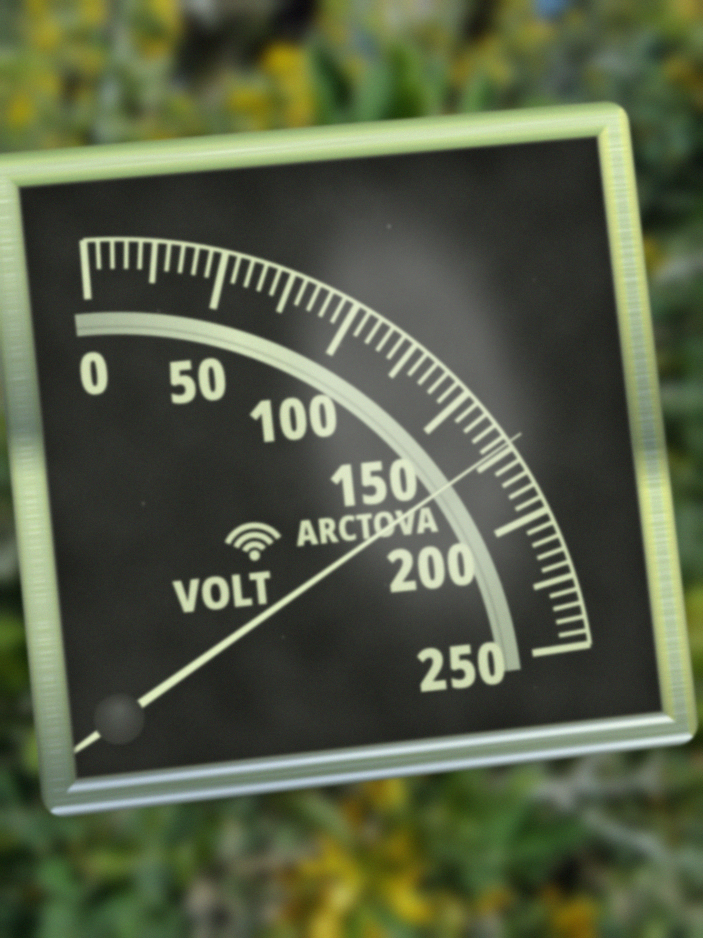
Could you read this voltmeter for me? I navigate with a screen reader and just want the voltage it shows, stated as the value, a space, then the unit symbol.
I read 172.5 V
